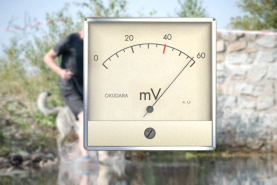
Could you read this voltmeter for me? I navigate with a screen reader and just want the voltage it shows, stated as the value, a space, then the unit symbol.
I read 57.5 mV
